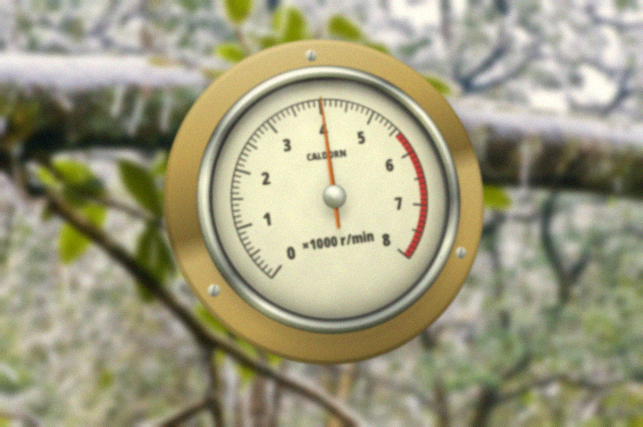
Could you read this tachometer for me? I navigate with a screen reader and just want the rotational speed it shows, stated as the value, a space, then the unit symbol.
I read 4000 rpm
